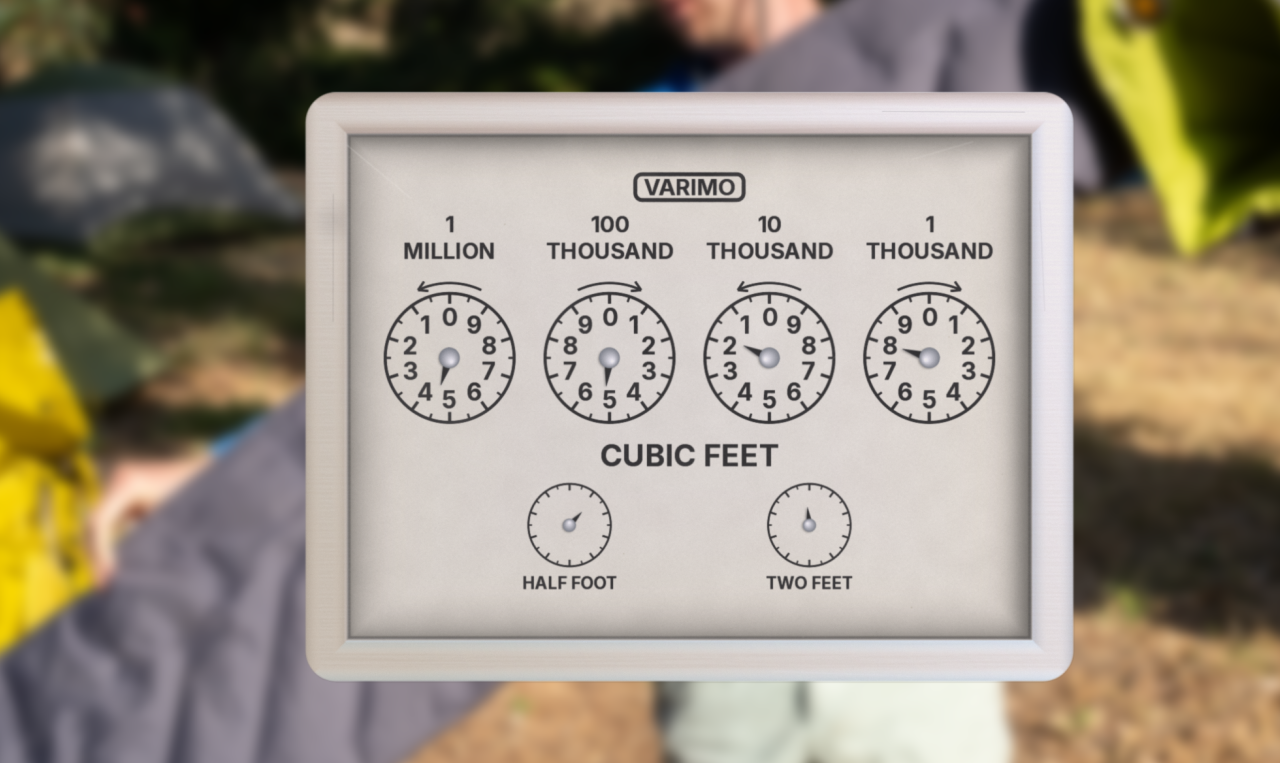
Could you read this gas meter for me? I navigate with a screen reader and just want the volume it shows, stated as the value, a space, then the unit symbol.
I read 451800 ft³
